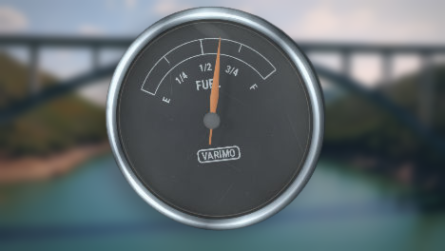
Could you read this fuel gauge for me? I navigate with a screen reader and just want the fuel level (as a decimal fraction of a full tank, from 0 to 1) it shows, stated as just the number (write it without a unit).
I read 0.625
